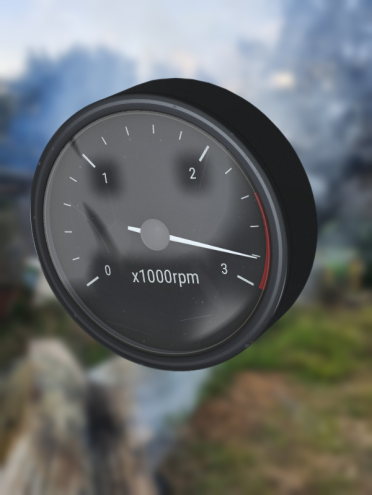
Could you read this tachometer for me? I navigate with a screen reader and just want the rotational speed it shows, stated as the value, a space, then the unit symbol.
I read 2800 rpm
